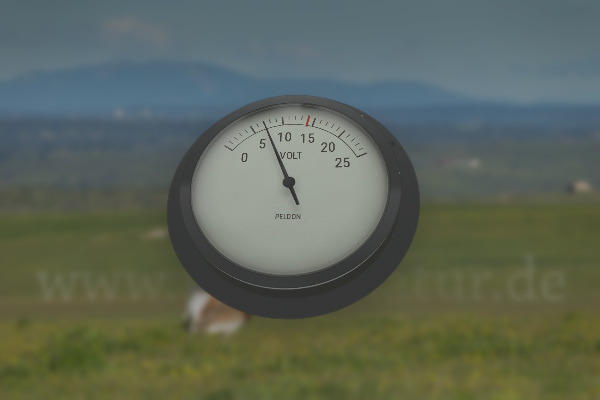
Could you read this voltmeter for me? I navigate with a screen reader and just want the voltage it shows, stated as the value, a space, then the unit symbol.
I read 7 V
